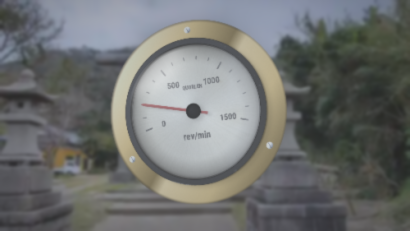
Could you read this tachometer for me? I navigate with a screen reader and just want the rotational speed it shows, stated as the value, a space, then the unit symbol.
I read 200 rpm
